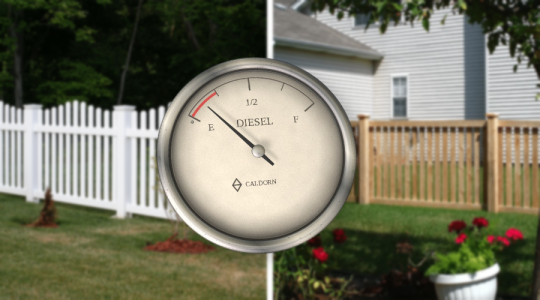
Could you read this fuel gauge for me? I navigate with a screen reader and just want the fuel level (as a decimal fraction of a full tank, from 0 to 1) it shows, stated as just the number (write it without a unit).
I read 0.125
